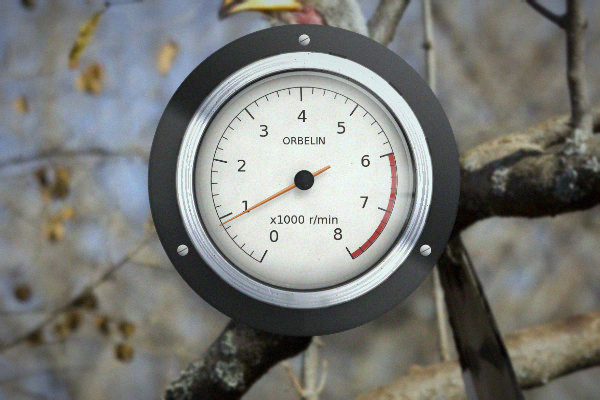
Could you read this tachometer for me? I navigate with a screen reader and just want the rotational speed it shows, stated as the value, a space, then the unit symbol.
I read 900 rpm
